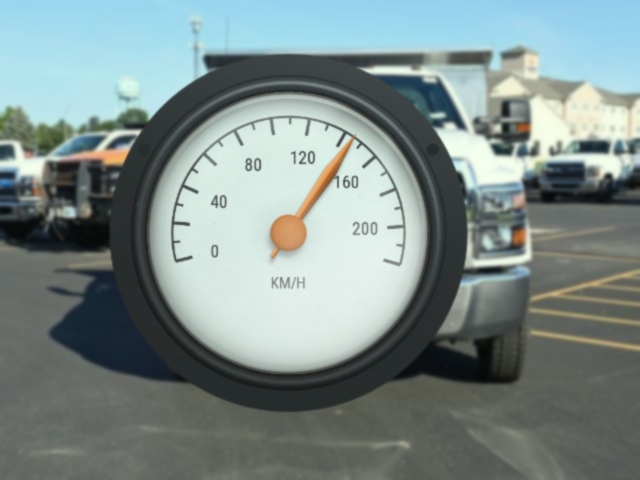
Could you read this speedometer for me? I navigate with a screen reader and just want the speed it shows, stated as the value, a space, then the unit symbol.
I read 145 km/h
